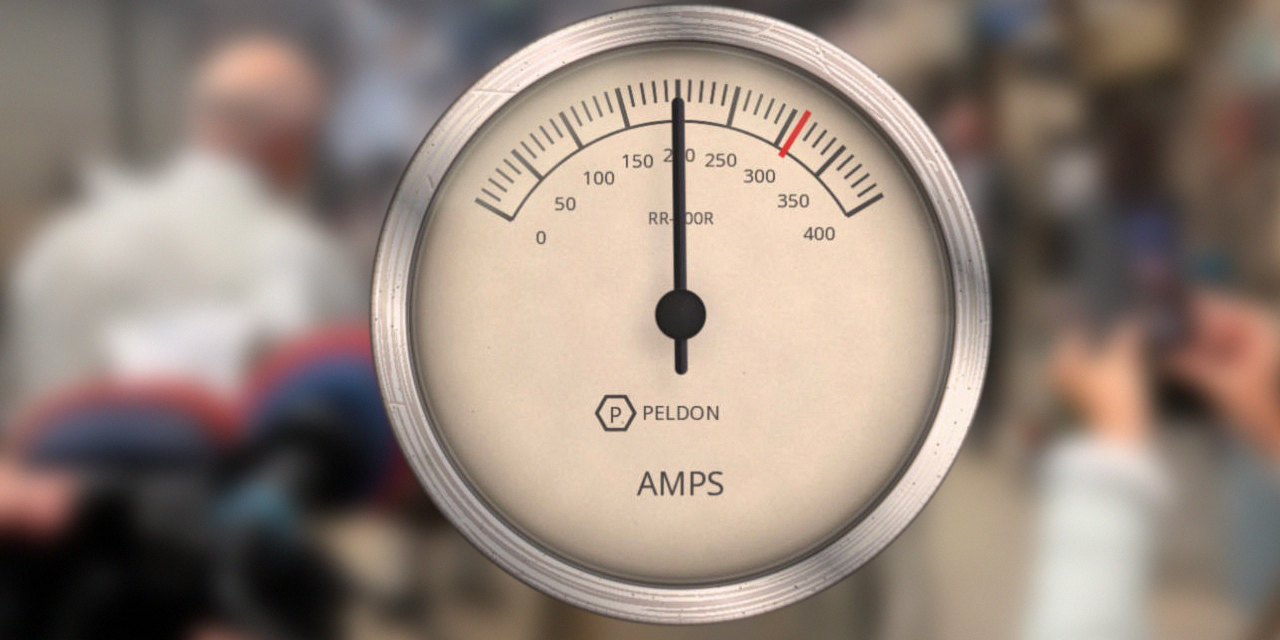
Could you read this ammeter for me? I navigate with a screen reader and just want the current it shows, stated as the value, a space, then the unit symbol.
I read 200 A
